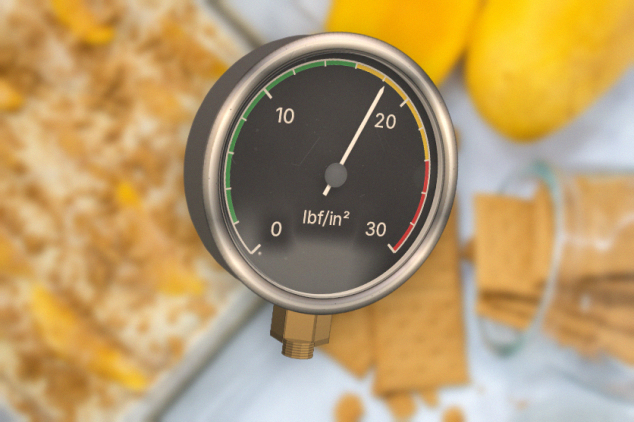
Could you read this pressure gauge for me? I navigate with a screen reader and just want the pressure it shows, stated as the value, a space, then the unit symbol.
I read 18 psi
